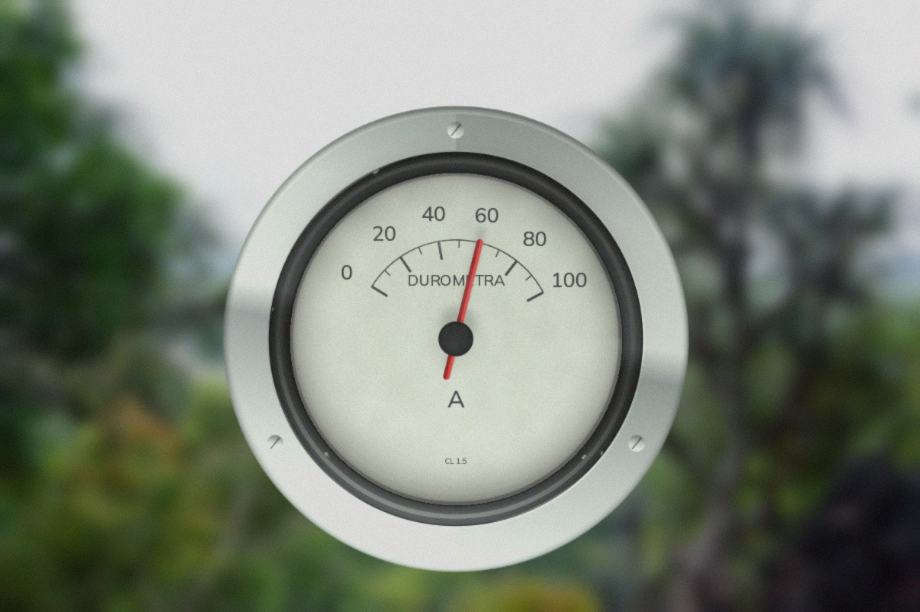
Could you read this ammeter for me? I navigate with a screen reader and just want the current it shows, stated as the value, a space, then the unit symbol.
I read 60 A
